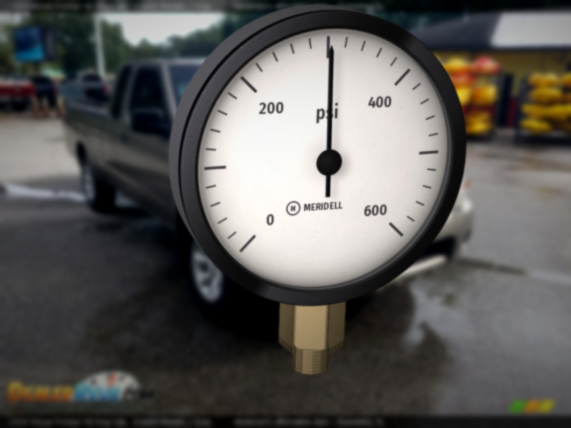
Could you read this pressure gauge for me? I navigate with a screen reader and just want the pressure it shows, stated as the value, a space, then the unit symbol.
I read 300 psi
